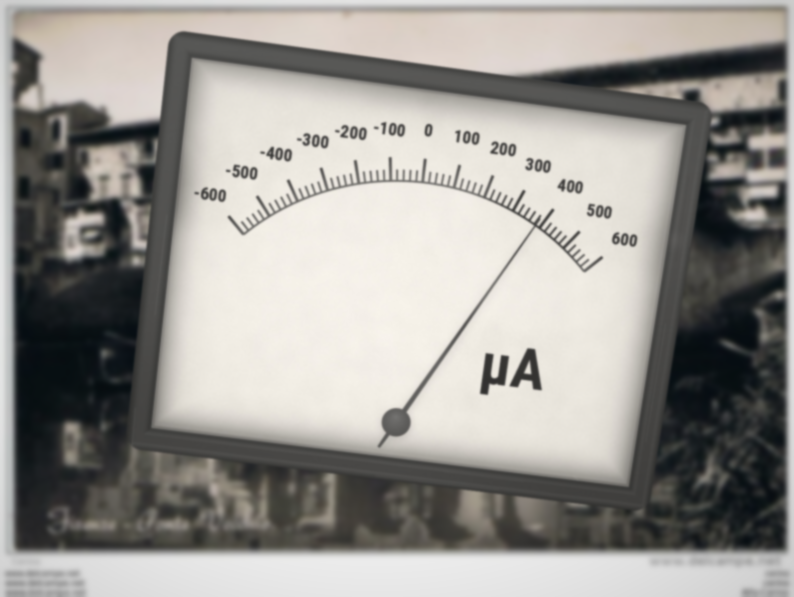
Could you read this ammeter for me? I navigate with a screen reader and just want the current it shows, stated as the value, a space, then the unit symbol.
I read 380 µA
